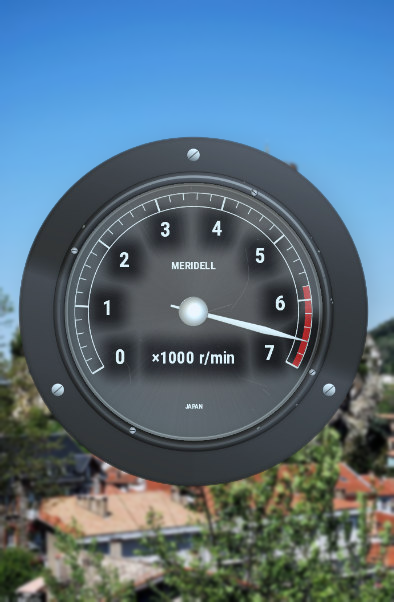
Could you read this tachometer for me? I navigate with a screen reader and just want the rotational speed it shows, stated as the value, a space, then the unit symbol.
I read 6600 rpm
